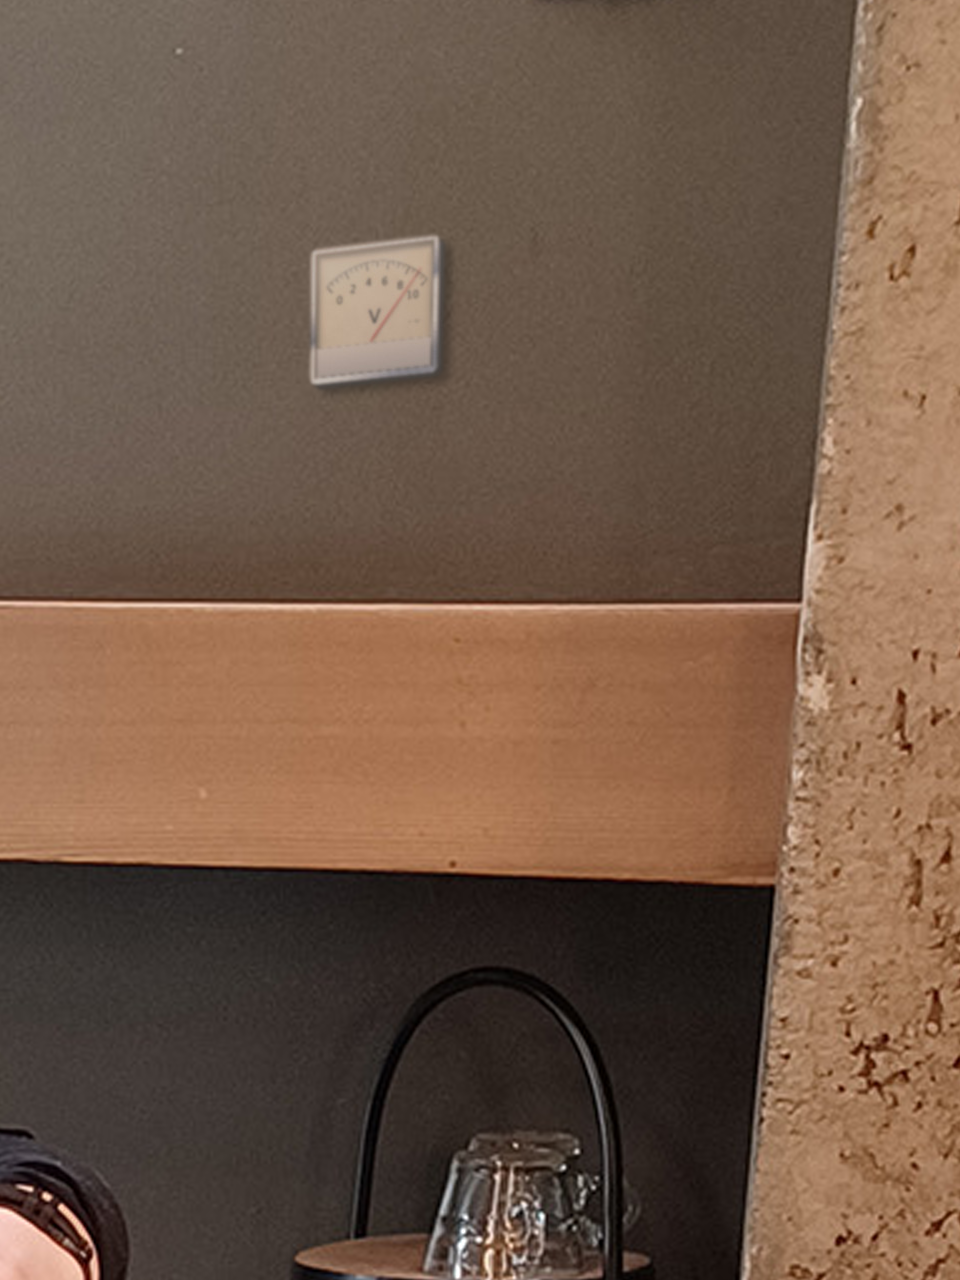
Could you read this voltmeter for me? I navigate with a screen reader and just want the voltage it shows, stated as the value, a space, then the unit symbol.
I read 9 V
